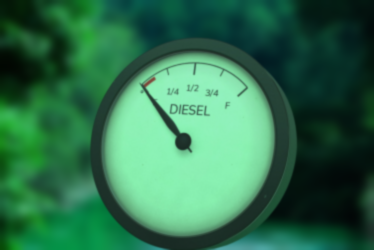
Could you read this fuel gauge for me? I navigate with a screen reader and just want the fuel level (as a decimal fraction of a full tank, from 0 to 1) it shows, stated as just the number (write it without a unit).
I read 0
